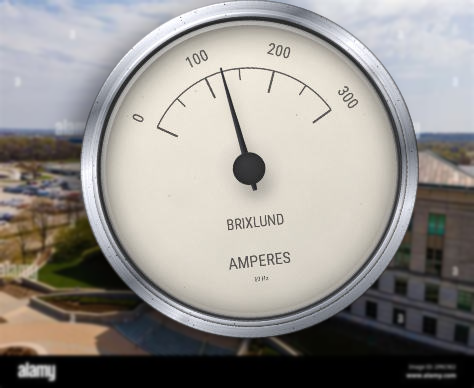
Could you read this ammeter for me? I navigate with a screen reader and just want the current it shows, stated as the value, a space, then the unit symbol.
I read 125 A
